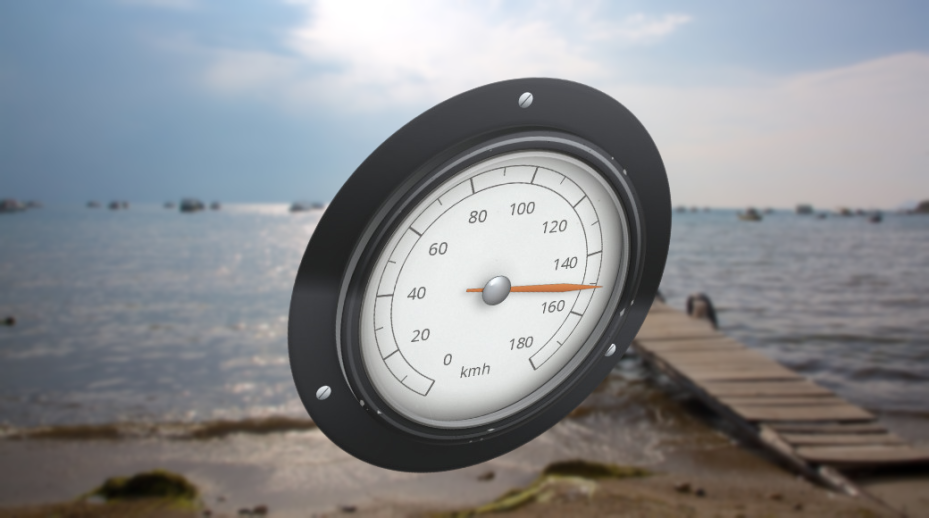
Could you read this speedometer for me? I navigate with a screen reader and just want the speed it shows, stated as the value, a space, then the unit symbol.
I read 150 km/h
